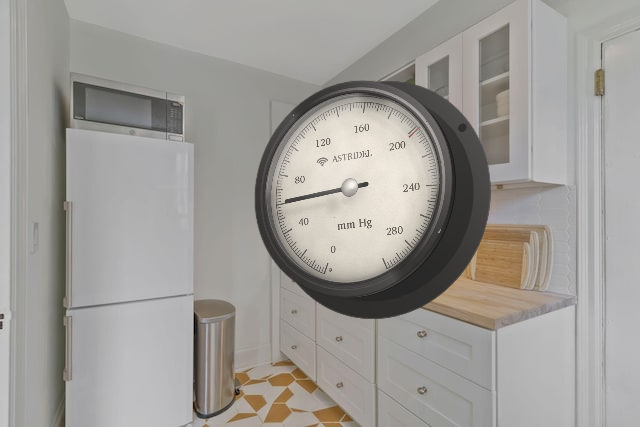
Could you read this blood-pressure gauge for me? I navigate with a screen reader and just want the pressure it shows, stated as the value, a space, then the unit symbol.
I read 60 mmHg
